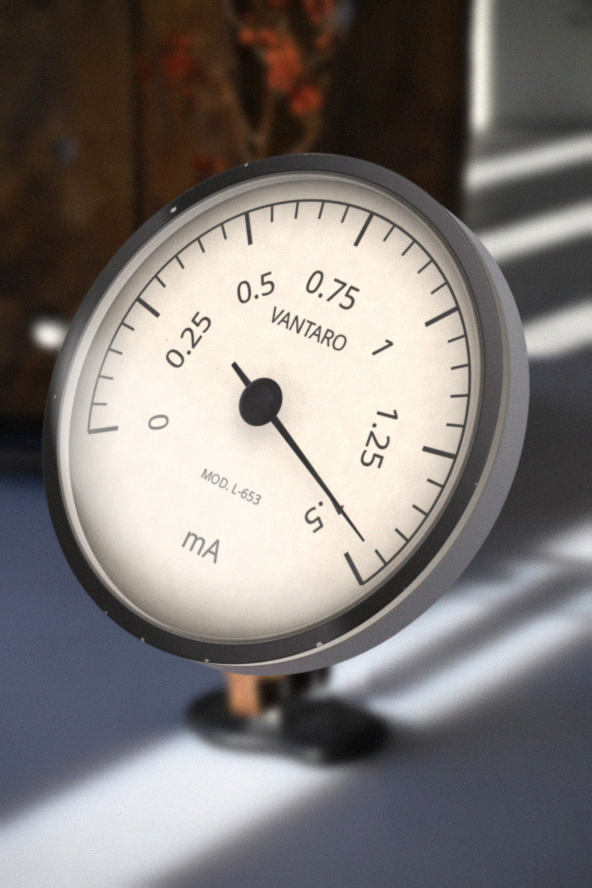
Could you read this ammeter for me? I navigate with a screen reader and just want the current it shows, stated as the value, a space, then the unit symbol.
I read 1.45 mA
